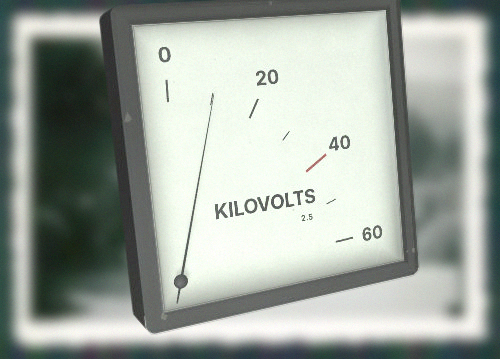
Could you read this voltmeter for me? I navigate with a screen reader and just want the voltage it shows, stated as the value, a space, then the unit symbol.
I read 10 kV
